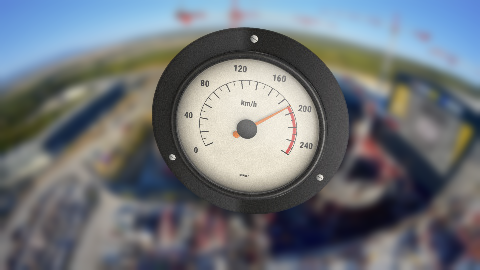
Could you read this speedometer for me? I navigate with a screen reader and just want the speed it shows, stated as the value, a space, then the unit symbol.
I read 190 km/h
